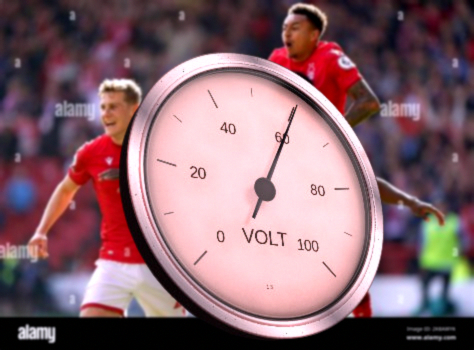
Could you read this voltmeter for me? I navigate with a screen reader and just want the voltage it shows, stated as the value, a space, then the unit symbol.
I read 60 V
